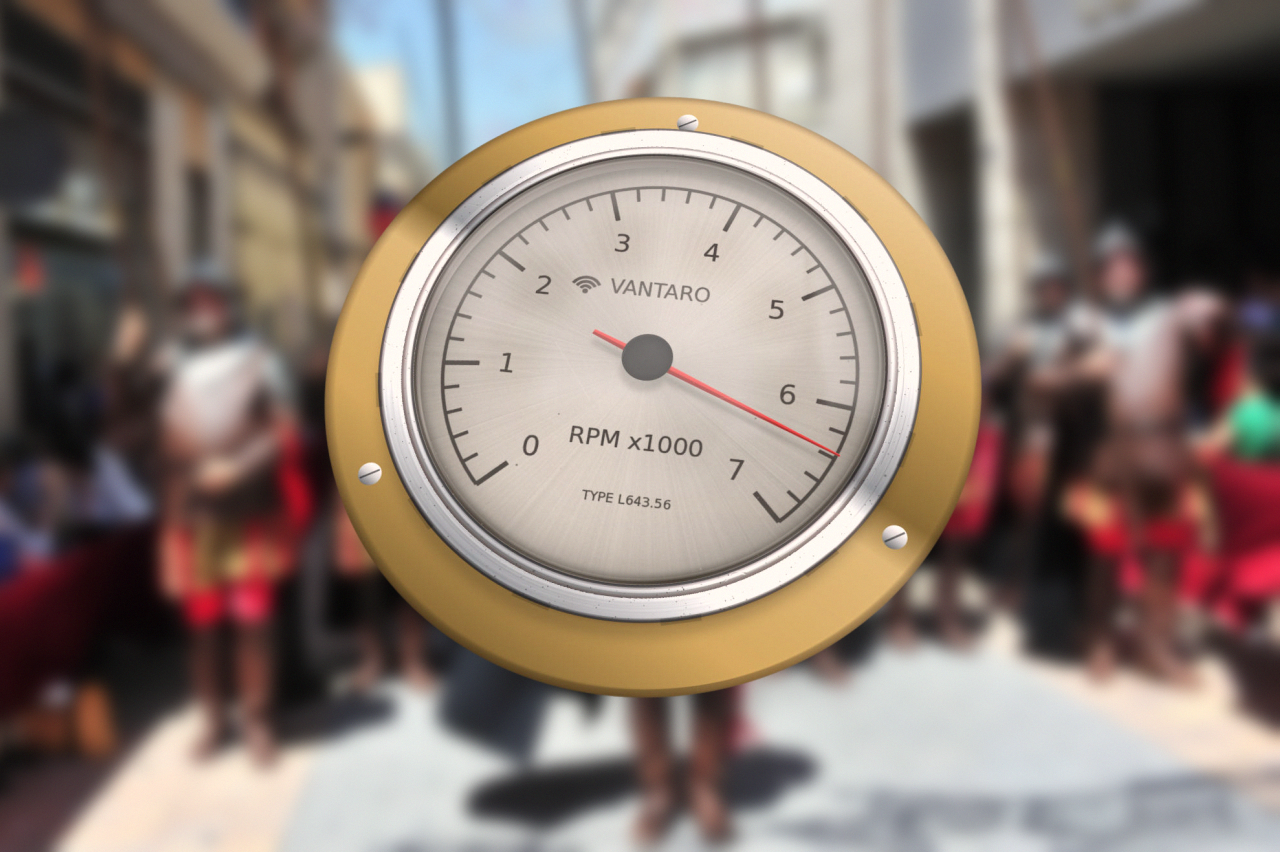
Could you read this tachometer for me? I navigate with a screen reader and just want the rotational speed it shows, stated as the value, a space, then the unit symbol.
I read 6400 rpm
